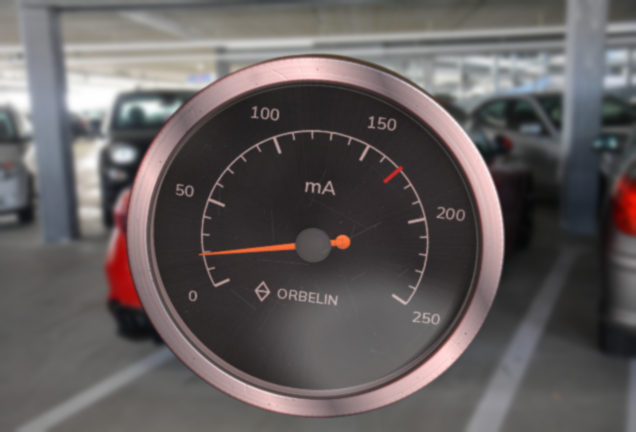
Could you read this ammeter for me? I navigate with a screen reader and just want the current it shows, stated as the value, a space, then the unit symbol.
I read 20 mA
